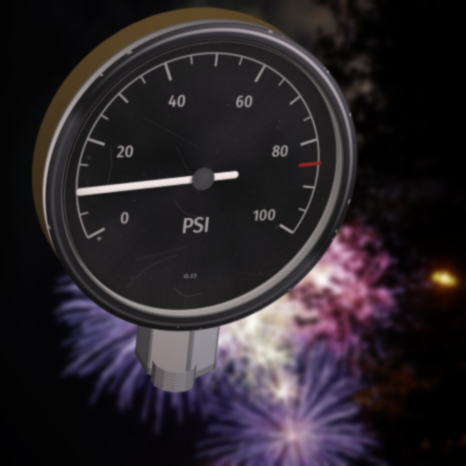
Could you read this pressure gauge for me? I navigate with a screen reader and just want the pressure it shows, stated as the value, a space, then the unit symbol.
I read 10 psi
